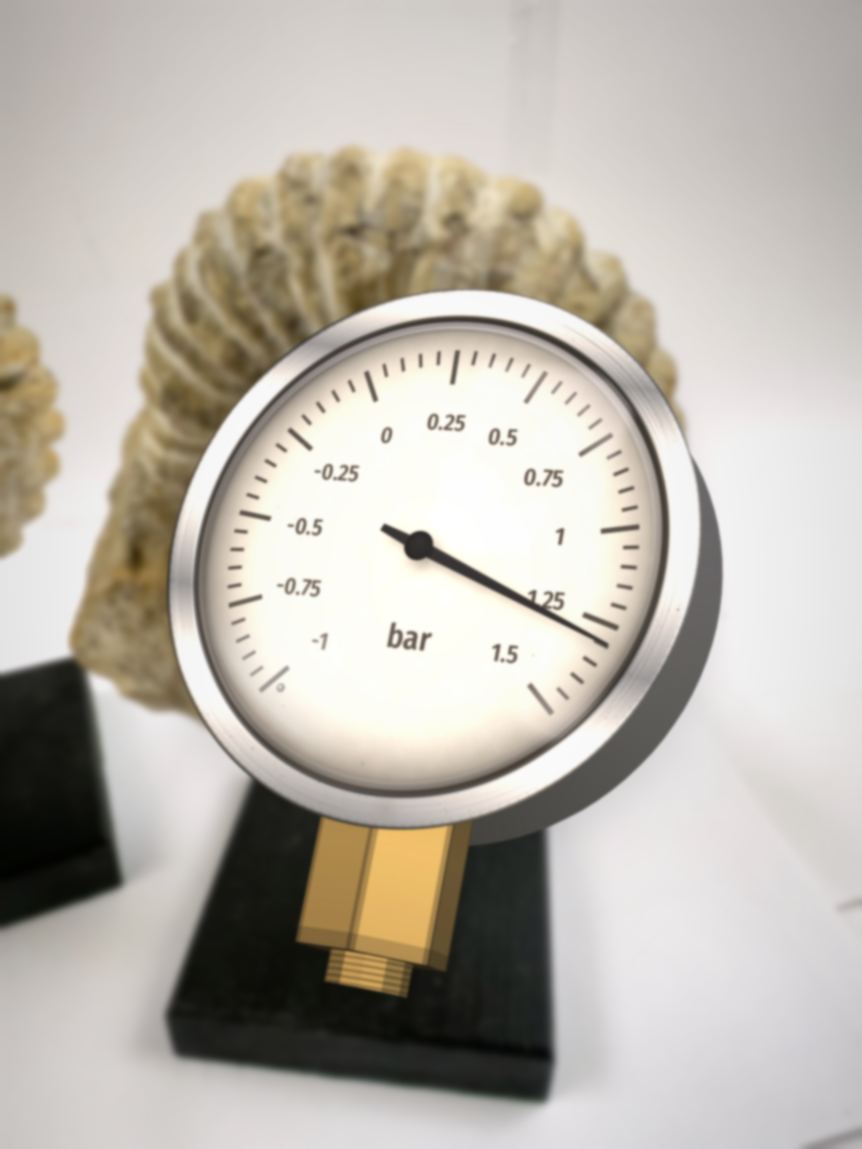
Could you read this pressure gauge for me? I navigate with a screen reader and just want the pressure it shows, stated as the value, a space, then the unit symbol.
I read 1.3 bar
